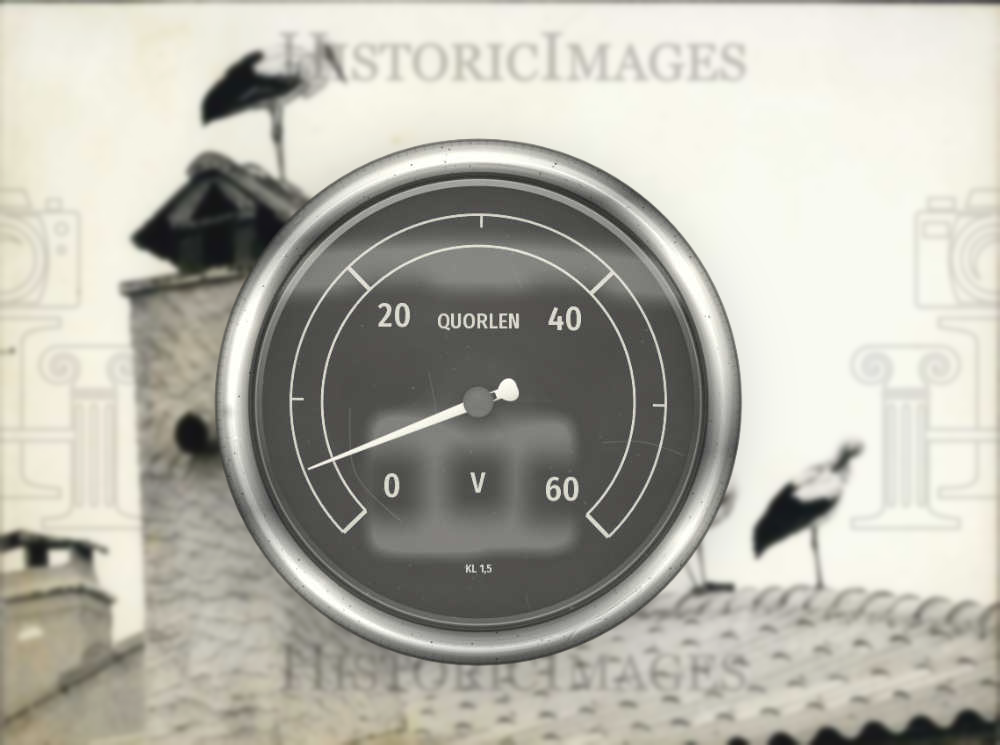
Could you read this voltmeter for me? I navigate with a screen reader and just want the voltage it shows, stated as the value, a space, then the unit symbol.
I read 5 V
